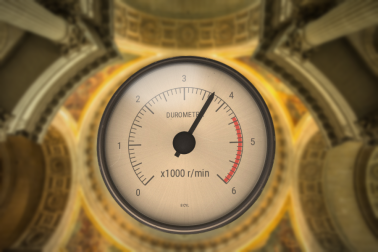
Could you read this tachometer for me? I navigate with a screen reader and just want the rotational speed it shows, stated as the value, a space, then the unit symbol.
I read 3700 rpm
